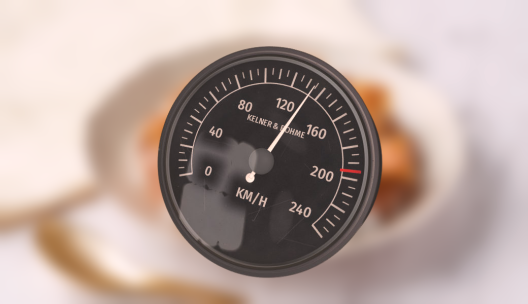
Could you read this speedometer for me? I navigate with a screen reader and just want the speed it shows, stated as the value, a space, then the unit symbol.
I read 135 km/h
